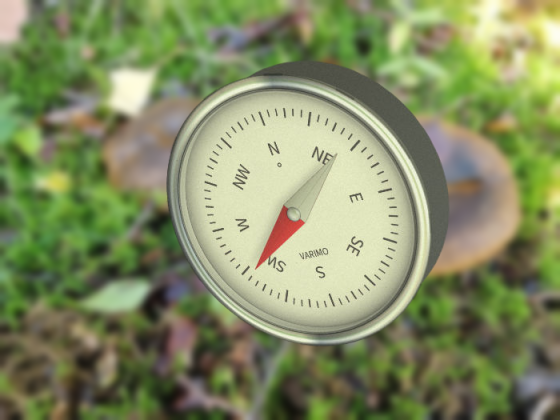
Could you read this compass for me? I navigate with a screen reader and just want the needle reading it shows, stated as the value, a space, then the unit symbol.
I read 235 °
